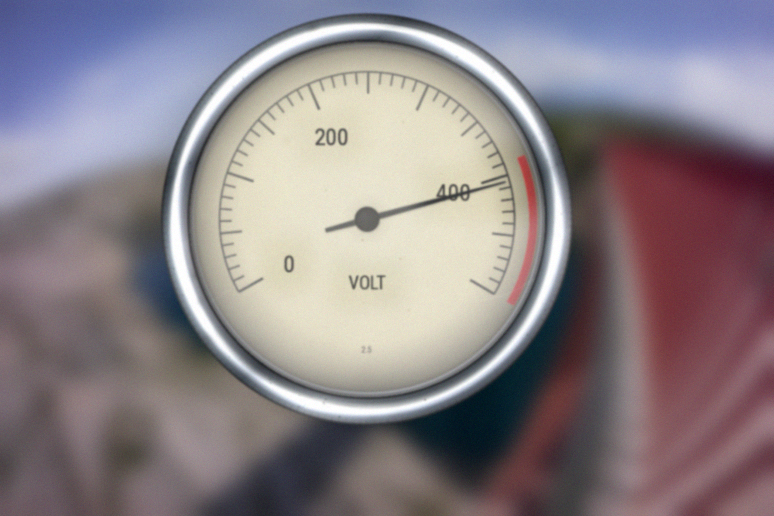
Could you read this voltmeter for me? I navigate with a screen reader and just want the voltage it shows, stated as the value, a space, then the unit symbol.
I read 405 V
